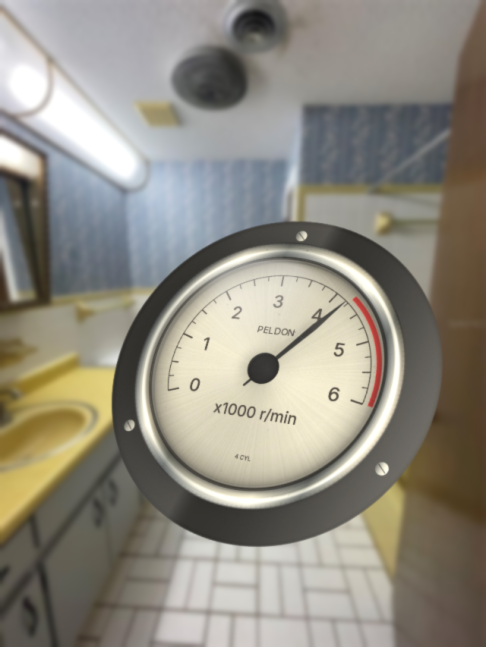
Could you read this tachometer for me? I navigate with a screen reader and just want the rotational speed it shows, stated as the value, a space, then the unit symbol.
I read 4250 rpm
